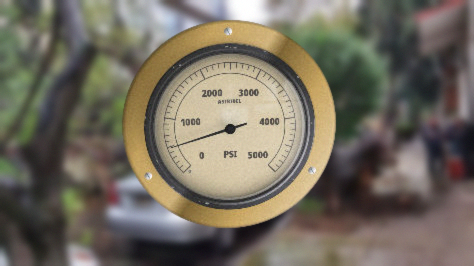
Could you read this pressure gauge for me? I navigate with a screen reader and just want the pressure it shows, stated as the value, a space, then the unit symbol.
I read 500 psi
